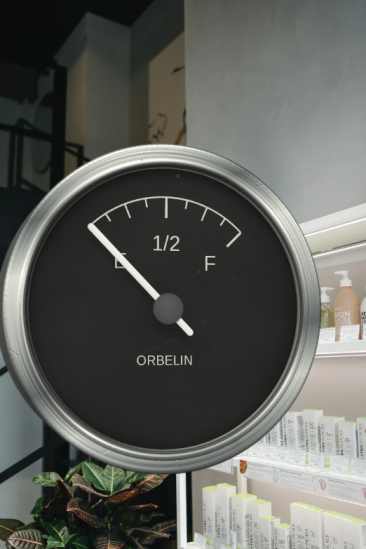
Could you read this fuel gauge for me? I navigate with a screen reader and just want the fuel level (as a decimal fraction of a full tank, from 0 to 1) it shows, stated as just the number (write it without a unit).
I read 0
